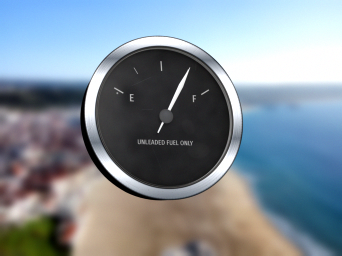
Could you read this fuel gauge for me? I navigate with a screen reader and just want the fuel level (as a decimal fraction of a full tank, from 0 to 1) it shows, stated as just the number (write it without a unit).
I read 0.75
